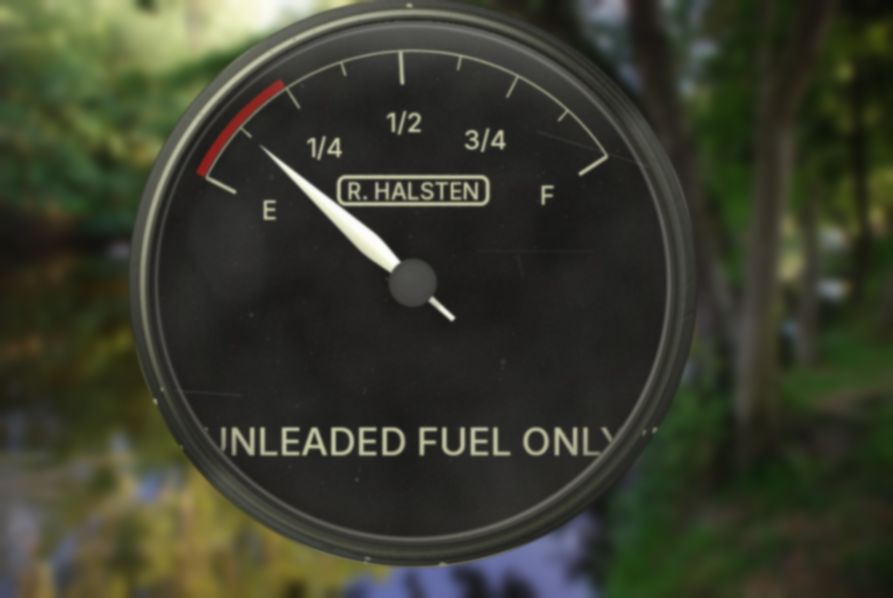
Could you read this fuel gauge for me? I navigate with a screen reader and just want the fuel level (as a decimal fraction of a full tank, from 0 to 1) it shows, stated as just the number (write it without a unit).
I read 0.125
